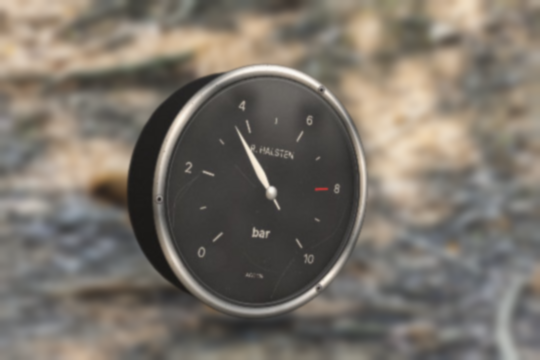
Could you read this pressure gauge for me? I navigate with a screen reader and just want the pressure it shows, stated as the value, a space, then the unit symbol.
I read 3.5 bar
